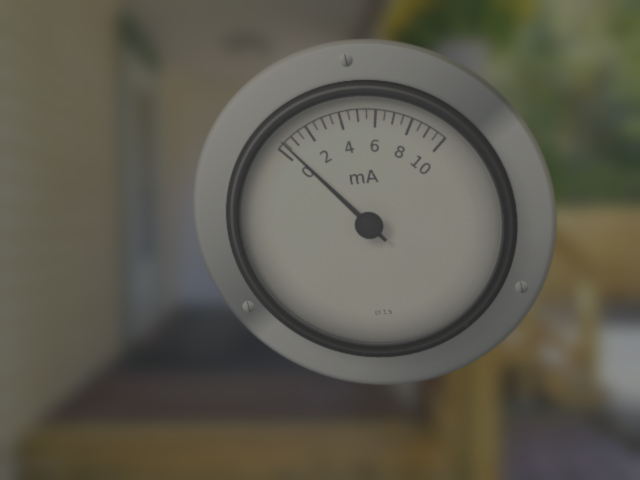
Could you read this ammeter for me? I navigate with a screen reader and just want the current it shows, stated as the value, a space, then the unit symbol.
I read 0.5 mA
